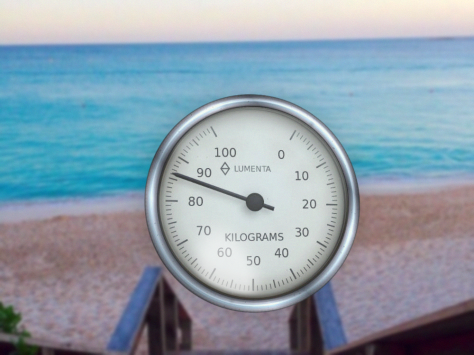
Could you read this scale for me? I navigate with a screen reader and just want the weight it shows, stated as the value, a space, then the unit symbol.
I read 86 kg
